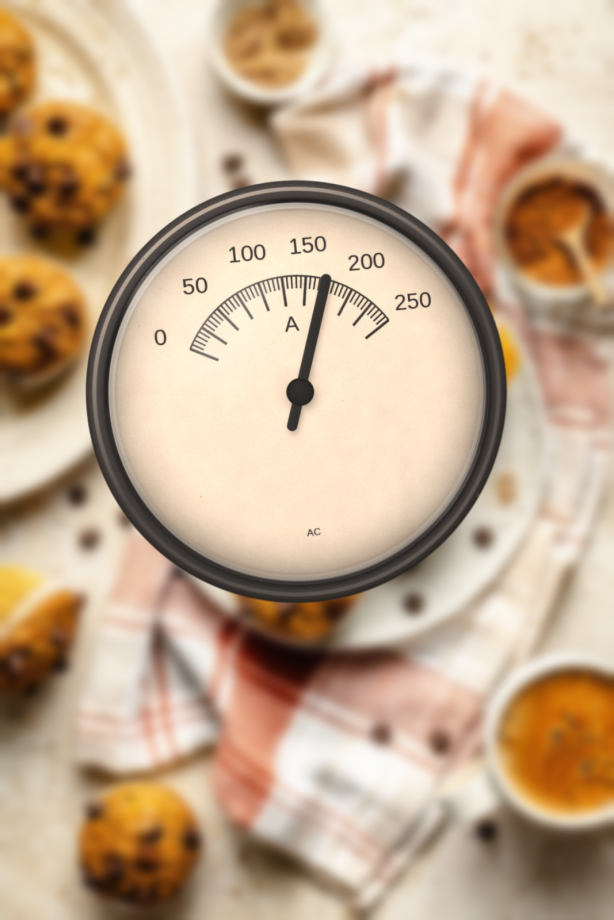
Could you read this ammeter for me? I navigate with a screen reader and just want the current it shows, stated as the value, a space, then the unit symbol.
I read 170 A
